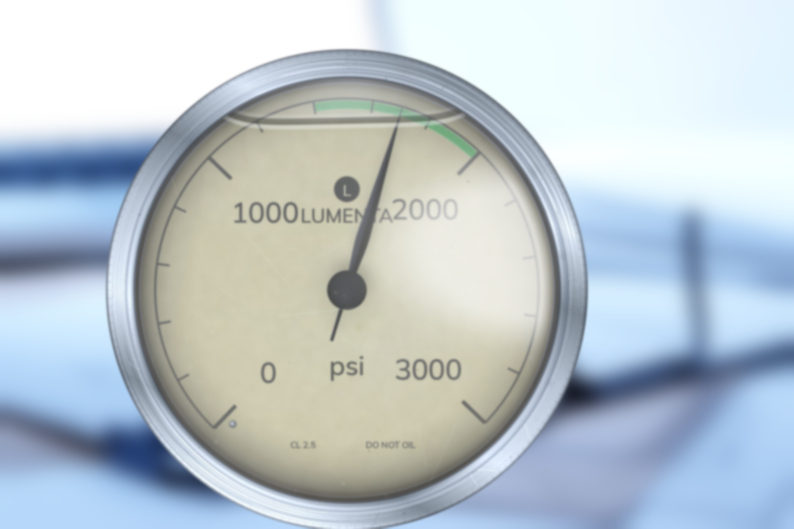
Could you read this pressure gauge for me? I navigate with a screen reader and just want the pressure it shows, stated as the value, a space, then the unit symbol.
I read 1700 psi
